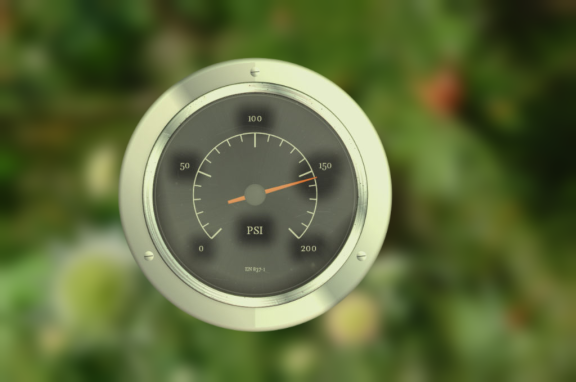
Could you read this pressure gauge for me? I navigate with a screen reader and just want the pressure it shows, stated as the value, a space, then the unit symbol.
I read 155 psi
